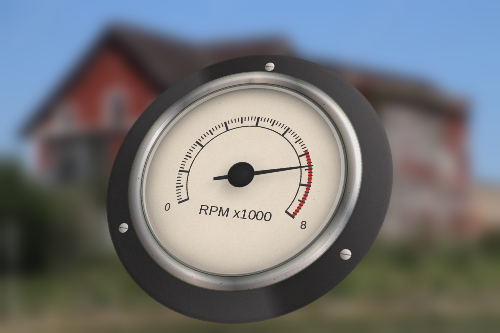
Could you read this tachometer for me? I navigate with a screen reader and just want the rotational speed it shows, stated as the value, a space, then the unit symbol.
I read 6500 rpm
